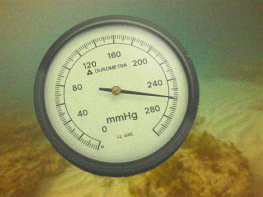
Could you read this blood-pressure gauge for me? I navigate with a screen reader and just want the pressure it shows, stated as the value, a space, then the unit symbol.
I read 260 mmHg
